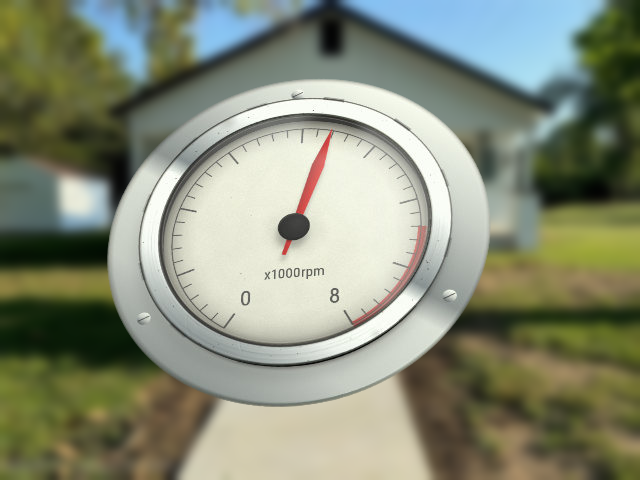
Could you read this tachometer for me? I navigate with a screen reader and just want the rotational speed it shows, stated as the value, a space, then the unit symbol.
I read 4400 rpm
